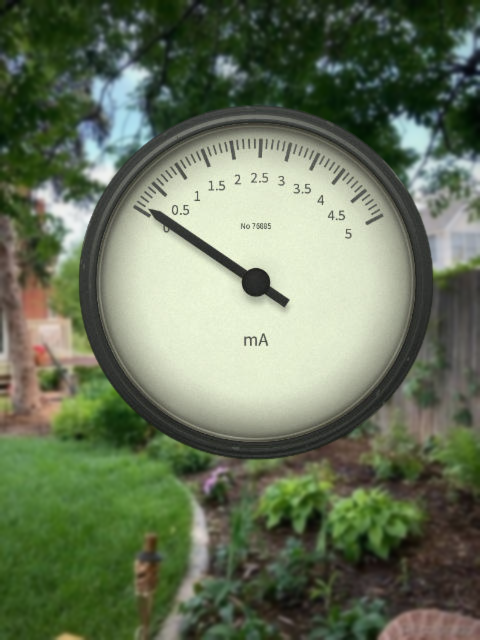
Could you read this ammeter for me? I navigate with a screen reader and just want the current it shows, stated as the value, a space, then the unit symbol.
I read 0.1 mA
